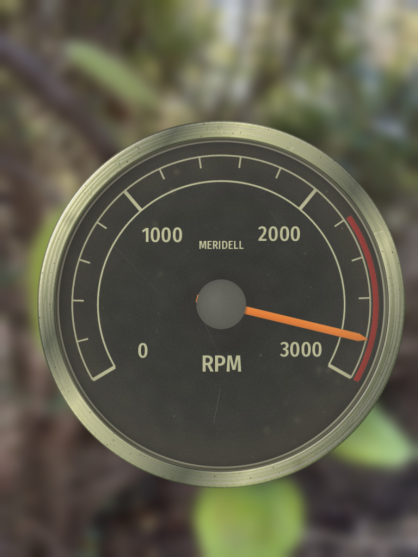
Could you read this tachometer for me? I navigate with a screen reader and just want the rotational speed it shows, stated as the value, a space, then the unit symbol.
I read 2800 rpm
